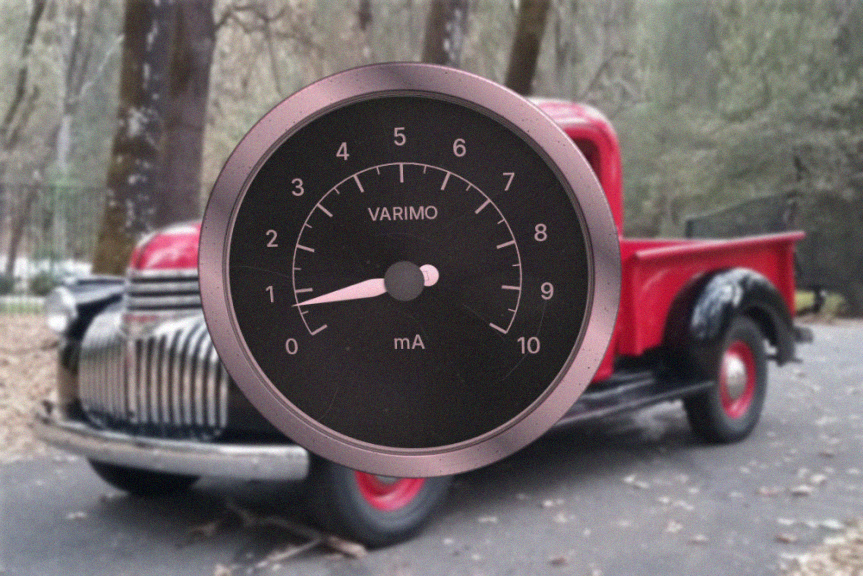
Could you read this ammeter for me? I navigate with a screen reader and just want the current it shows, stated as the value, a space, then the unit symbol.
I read 0.75 mA
